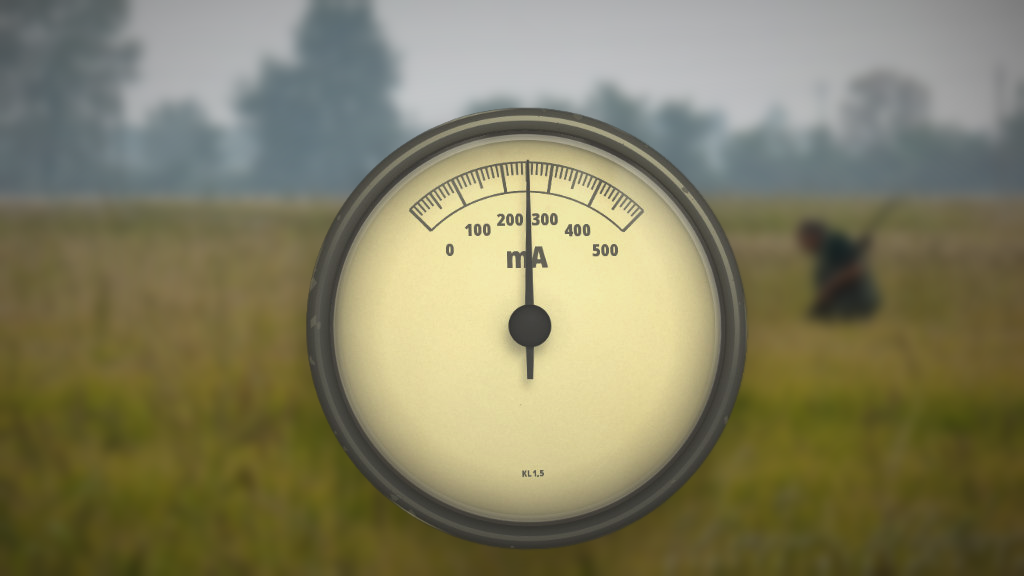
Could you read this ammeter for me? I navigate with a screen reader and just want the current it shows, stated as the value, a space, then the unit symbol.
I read 250 mA
